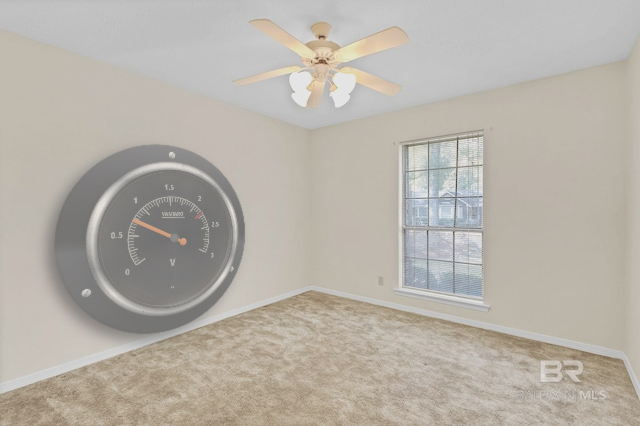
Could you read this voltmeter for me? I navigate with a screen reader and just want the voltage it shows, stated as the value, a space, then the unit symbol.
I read 0.75 V
